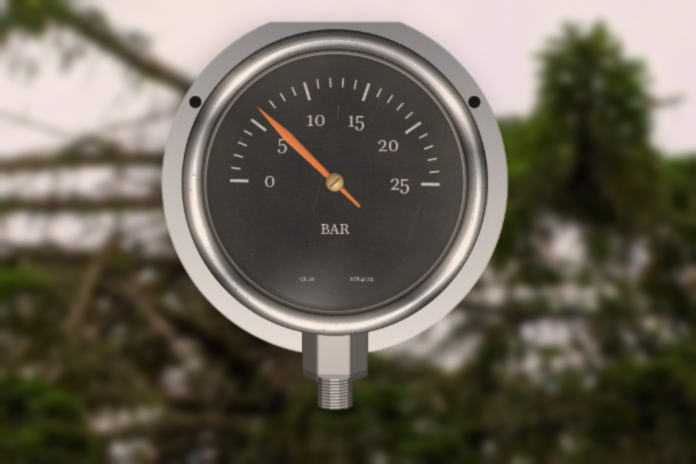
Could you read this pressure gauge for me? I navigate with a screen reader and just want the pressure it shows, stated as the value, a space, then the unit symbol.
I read 6 bar
